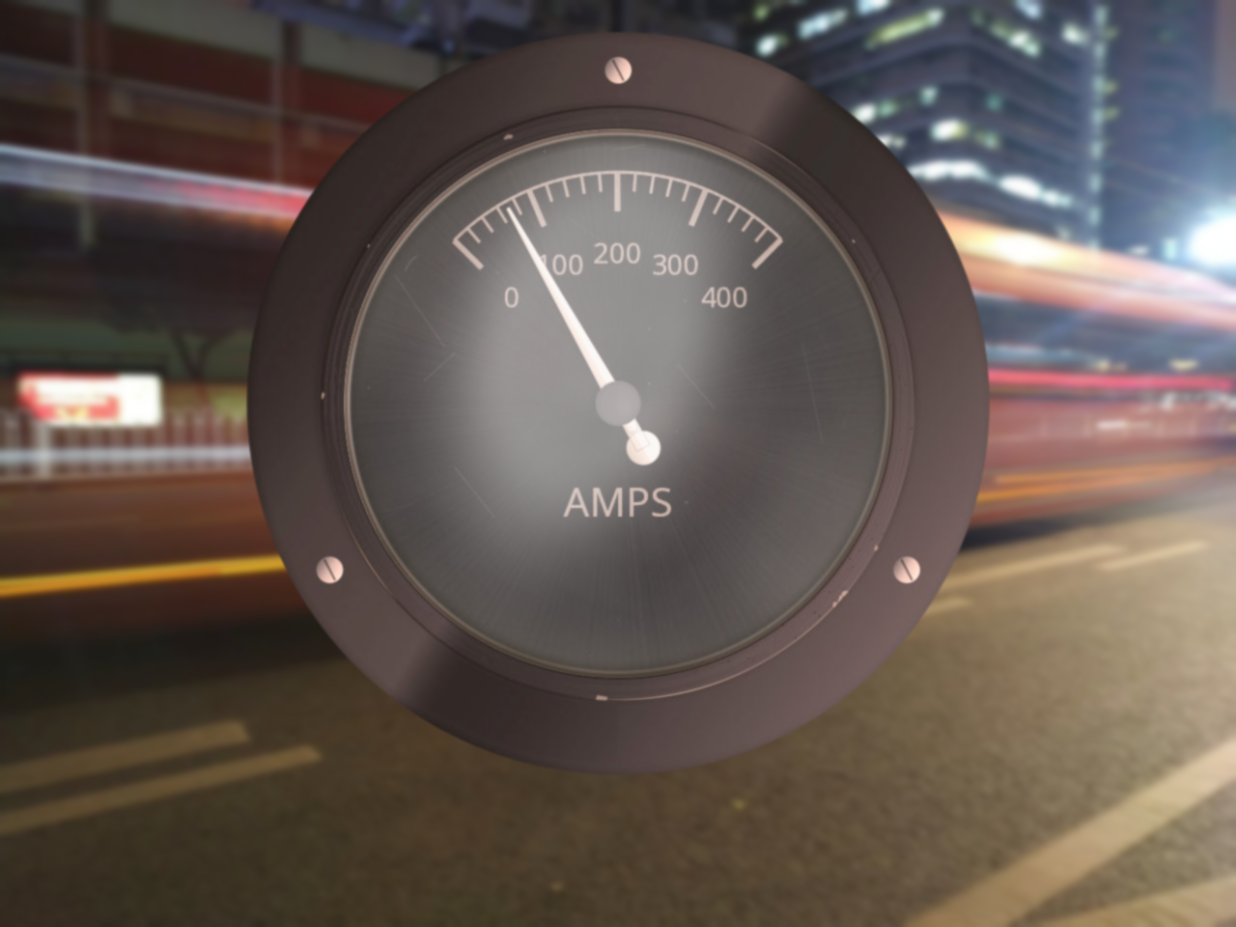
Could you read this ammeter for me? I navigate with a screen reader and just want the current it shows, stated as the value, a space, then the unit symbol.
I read 70 A
